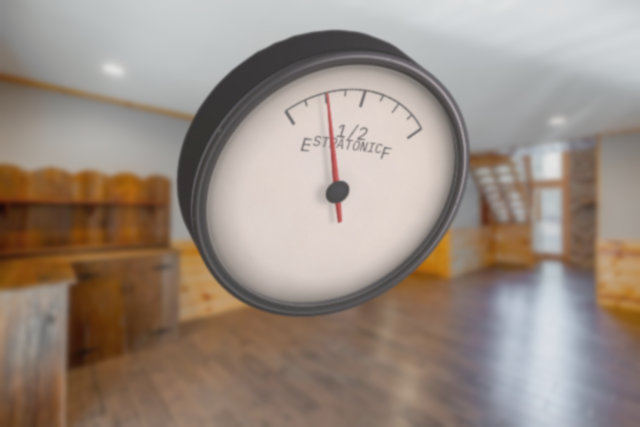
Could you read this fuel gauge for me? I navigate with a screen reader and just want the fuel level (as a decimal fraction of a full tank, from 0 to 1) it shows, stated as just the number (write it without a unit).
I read 0.25
